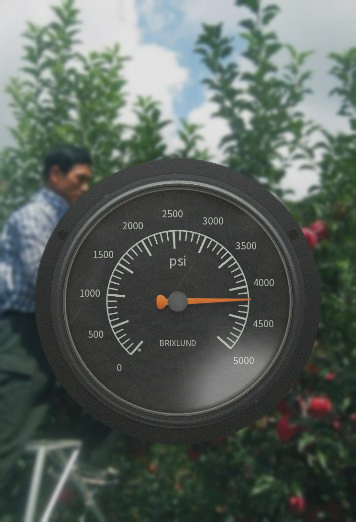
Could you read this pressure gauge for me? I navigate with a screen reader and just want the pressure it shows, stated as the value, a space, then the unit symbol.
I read 4200 psi
